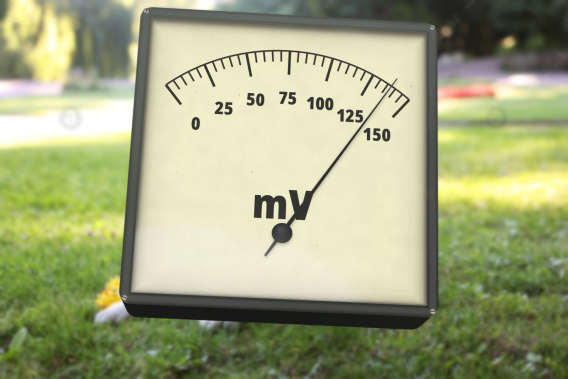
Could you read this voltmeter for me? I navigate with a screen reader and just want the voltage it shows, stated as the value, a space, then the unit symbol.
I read 137.5 mV
